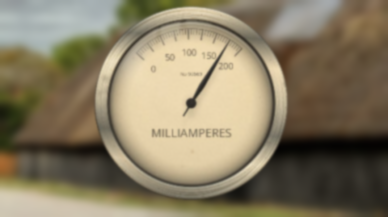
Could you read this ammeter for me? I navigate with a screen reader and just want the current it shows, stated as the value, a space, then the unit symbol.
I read 175 mA
